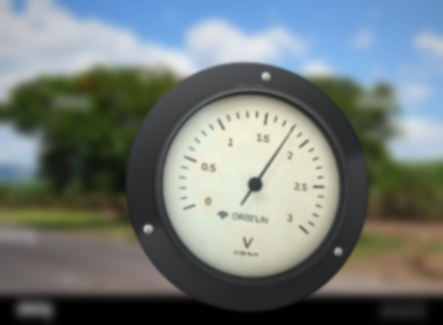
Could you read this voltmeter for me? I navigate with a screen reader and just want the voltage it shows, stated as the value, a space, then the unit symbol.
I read 1.8 V
